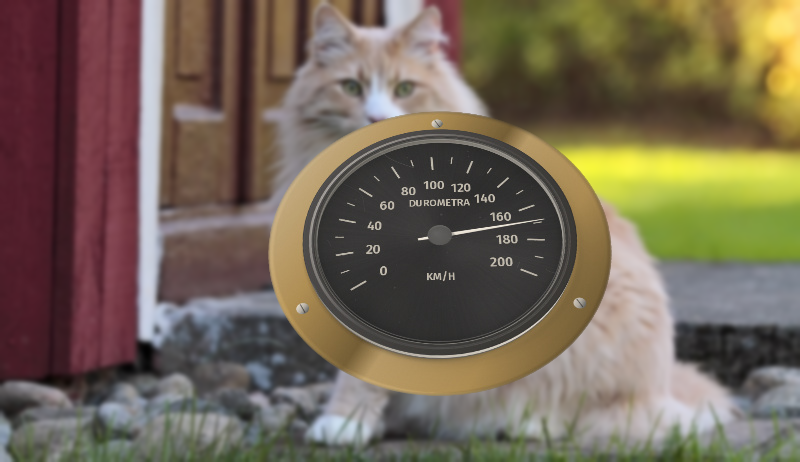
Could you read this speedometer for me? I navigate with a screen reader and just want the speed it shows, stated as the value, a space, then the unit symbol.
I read 170 km/h
